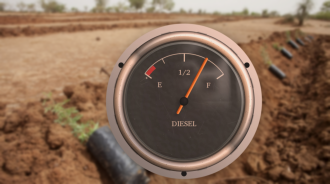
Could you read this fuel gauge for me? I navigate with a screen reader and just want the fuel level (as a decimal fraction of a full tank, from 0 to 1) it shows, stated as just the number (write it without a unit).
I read 0.75
